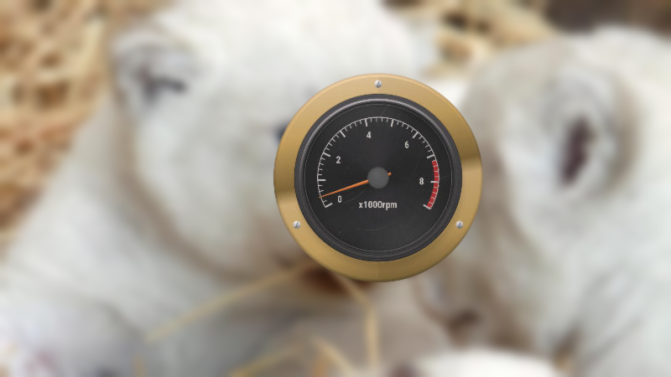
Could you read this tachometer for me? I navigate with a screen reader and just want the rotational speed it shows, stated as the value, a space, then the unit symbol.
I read 400 rpm
